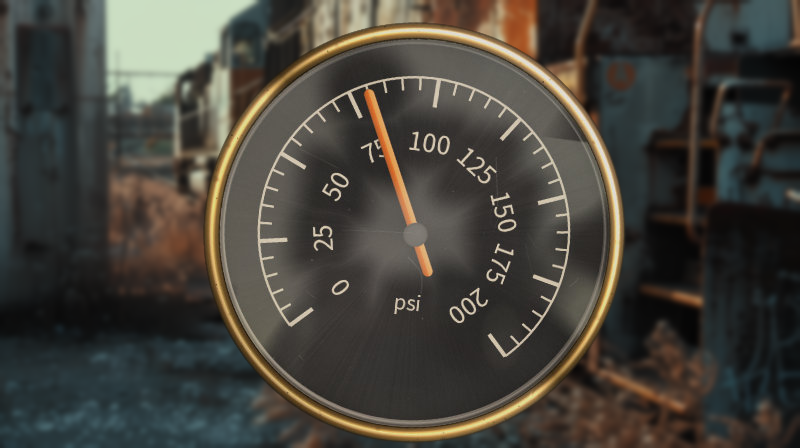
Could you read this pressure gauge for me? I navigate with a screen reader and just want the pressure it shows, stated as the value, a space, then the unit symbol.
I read 80 psi
